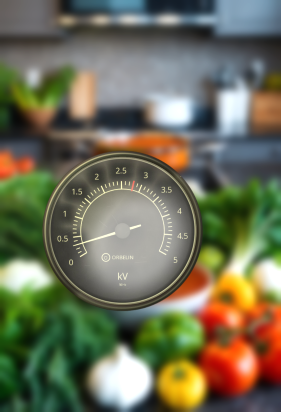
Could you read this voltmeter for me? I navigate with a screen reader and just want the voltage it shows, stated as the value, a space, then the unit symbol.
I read 0.3 kV
